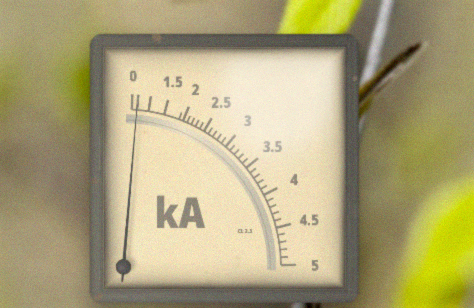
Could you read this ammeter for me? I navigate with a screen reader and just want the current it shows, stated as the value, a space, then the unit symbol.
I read 0.5 kA
